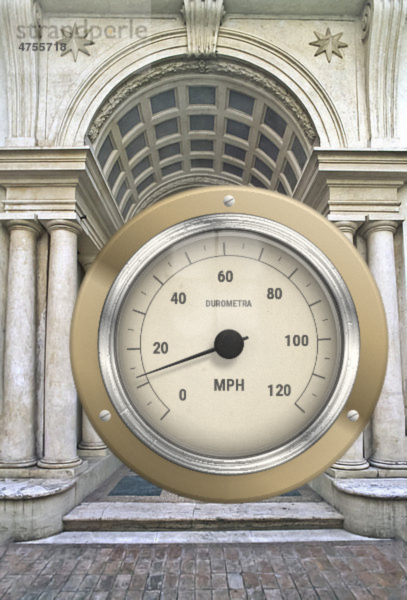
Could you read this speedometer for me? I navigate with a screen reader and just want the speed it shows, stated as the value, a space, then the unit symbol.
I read 12.5 mph
